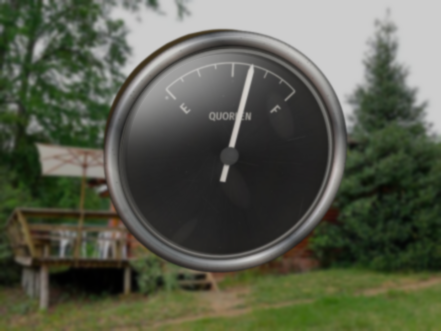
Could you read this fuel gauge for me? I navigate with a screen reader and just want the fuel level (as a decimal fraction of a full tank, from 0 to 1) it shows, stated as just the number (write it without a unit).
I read 0.625
